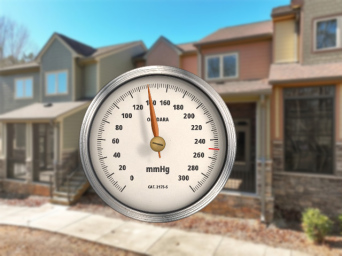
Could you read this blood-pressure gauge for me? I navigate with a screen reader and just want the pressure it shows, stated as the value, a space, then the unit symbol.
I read 140 mmHg
